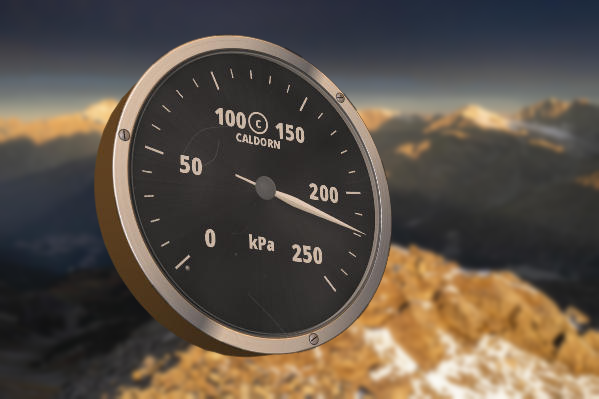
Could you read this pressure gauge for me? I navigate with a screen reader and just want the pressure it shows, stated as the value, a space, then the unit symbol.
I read 220 kPa
